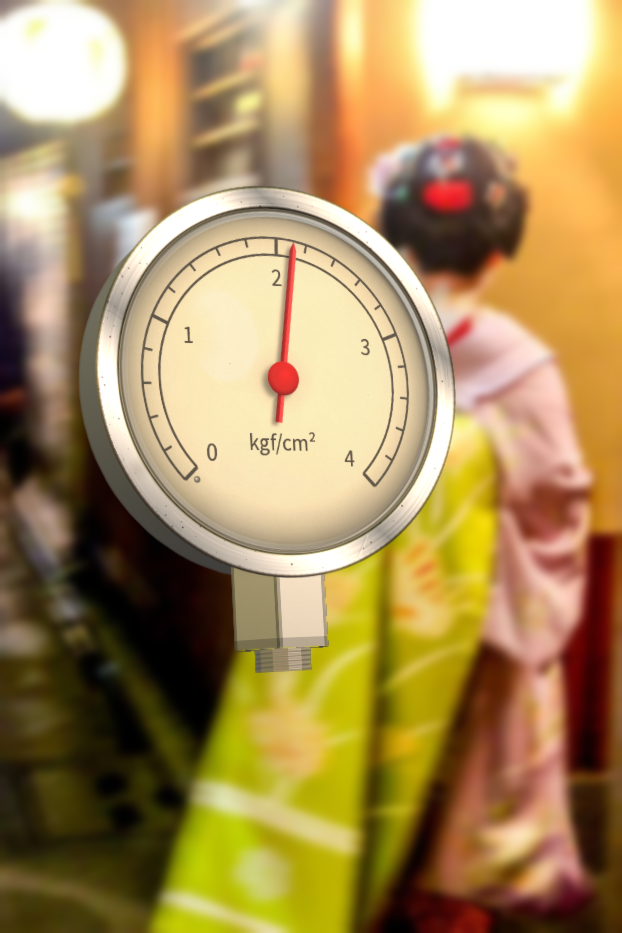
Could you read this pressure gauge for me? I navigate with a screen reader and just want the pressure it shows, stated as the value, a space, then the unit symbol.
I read 2.1 kg/cm²
